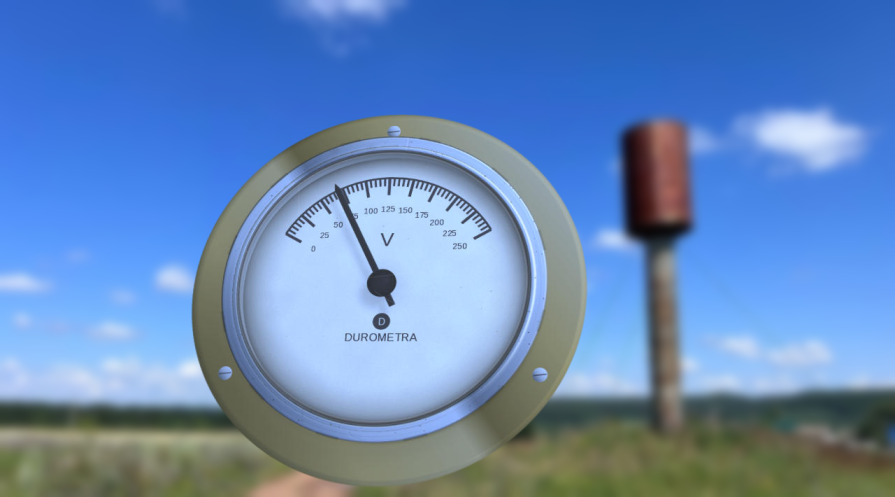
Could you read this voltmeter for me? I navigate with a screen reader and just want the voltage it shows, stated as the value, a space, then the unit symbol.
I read 70 V
